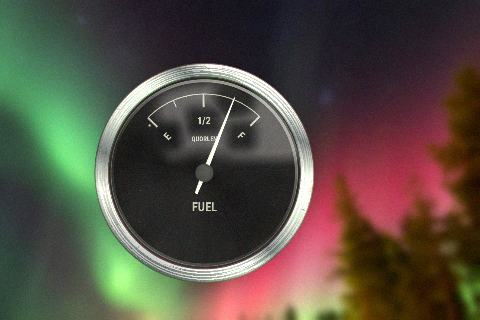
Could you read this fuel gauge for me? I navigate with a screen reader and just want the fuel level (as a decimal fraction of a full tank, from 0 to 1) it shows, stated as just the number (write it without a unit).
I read 0.75
